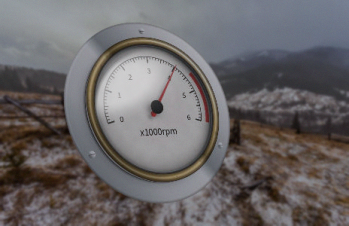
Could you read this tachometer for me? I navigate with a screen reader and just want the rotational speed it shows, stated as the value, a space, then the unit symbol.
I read 4000 rpm
